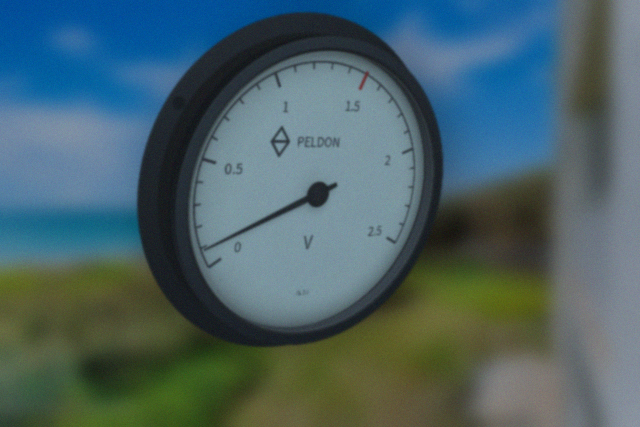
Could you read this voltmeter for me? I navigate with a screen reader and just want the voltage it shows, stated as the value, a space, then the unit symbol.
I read 0.1 V
